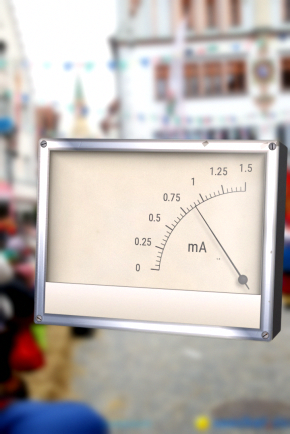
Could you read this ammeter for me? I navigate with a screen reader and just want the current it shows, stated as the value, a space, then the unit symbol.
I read 0.9 mA
